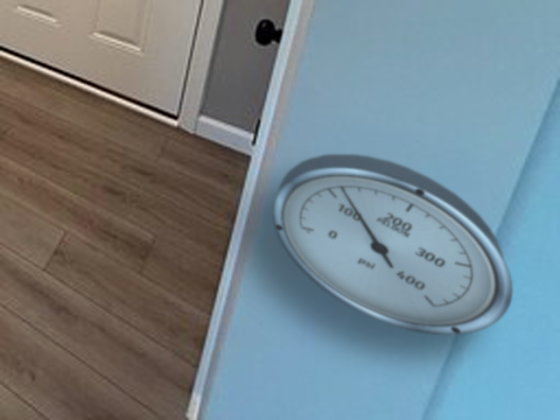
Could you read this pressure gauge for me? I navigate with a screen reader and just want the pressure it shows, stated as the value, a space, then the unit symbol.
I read 120 psi
